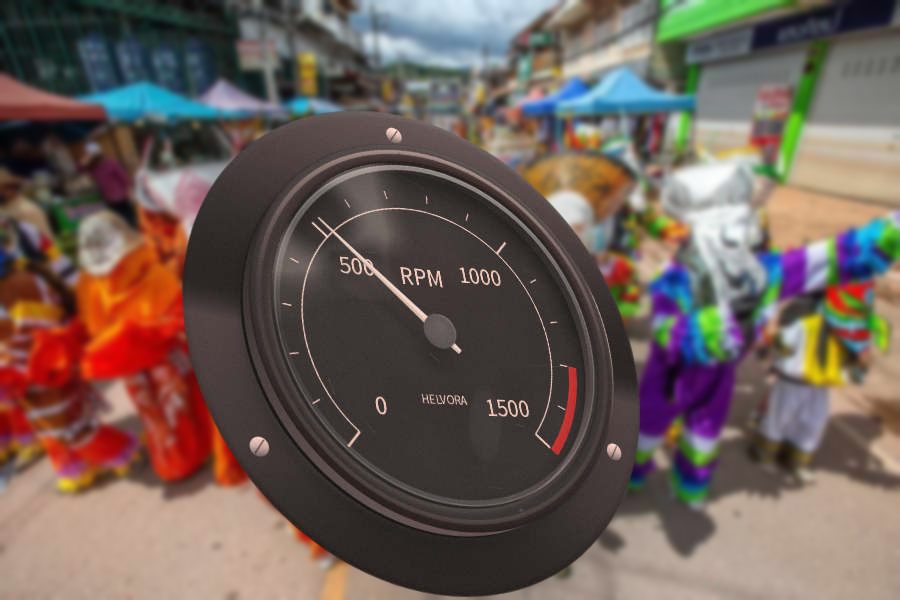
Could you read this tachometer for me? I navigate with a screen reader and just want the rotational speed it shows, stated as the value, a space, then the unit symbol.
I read 500 rpm
